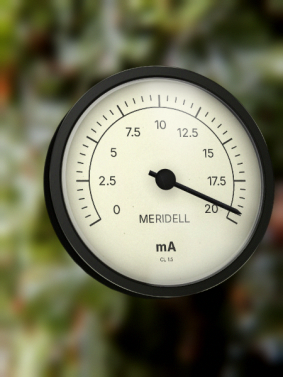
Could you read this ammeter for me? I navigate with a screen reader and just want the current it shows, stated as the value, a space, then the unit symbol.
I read 19.5 mA
